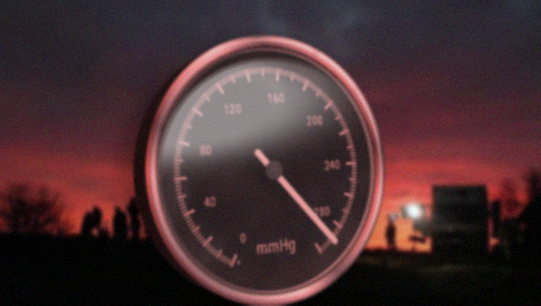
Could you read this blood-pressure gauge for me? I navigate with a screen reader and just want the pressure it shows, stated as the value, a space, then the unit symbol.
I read 290 mmHg
